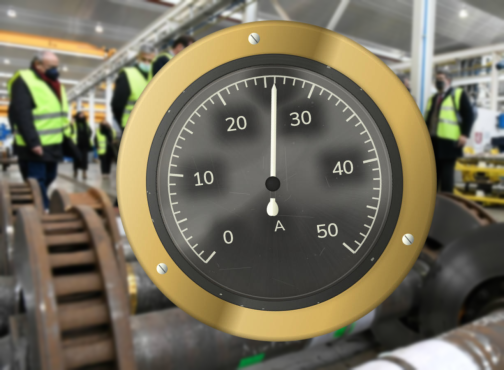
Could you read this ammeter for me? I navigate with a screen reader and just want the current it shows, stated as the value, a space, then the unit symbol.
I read 26 A
